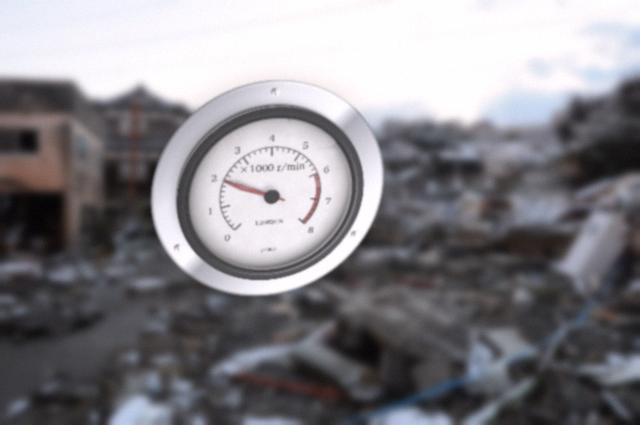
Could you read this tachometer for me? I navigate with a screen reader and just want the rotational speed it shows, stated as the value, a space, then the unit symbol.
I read 2000 rpm
